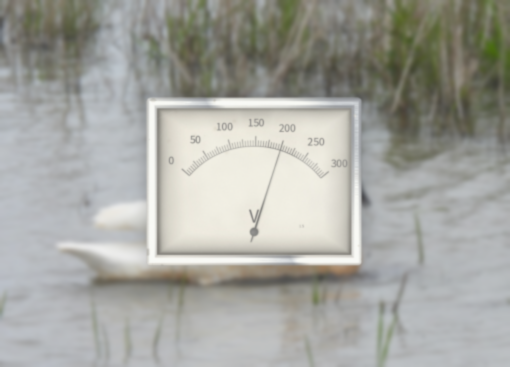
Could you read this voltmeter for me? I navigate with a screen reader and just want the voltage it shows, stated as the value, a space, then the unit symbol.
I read 200 V
